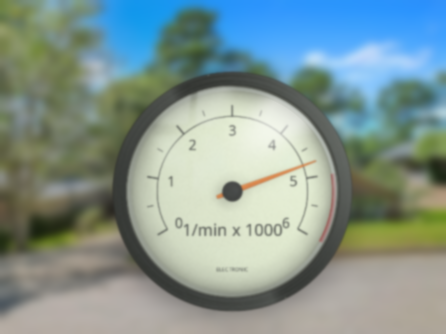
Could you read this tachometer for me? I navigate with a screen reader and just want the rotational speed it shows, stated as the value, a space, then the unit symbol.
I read 4750 rpm
